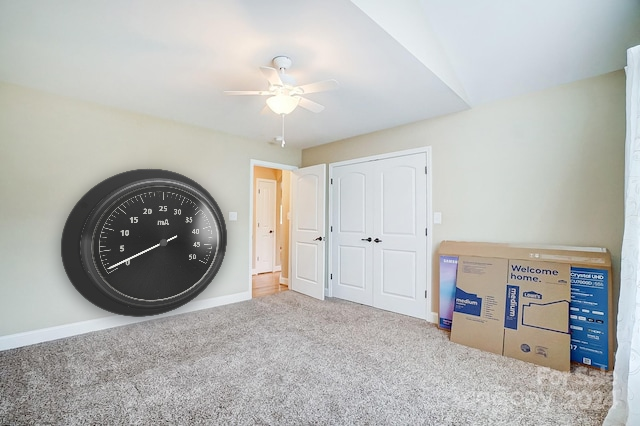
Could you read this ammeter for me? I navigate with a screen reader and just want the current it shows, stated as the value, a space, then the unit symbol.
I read 1 mA
